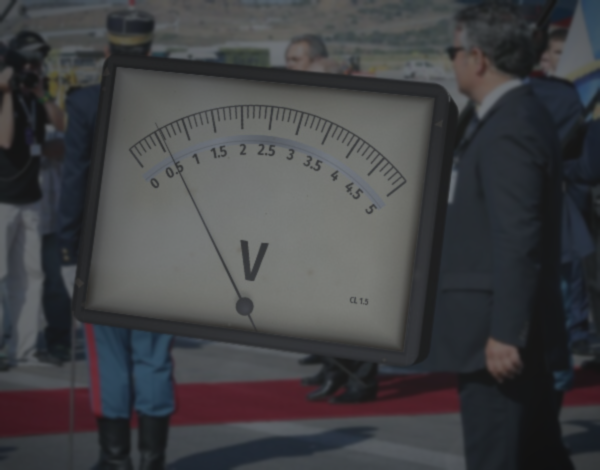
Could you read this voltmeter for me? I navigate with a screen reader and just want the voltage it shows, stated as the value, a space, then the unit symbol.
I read 0.6 V
